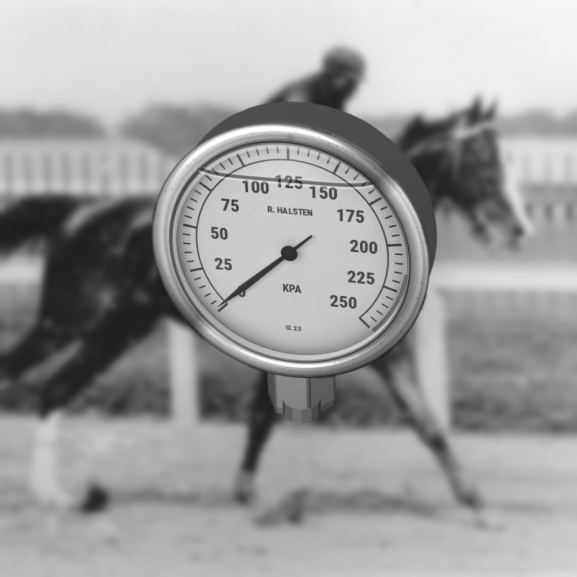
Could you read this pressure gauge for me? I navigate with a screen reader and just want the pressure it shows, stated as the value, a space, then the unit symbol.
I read 2.5 kPa
